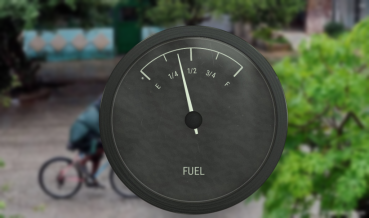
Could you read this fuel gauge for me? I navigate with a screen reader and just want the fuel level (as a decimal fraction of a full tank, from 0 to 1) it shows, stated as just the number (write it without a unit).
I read 0.375
